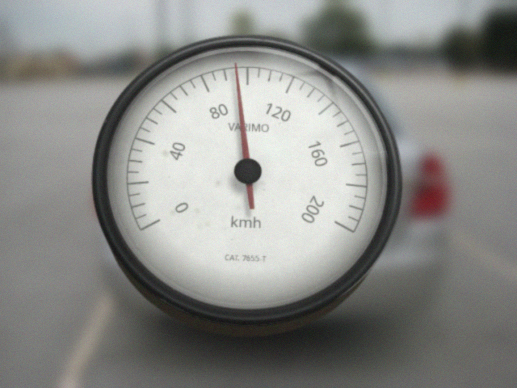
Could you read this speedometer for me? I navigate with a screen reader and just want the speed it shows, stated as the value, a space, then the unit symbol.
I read 95 km/h
